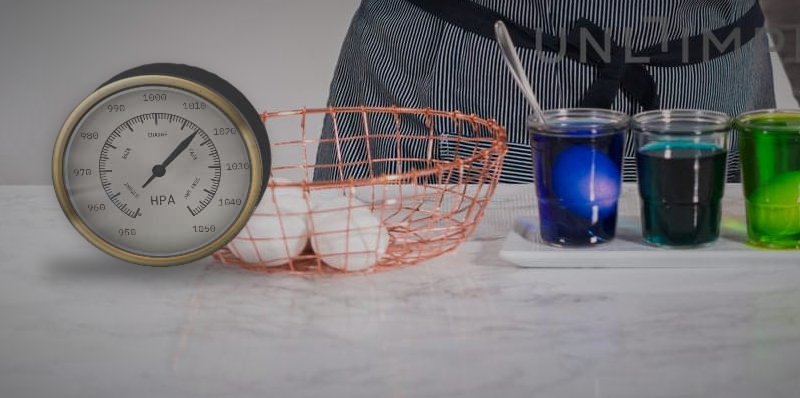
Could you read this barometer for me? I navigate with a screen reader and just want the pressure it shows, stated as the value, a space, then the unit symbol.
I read 1015 hPa
